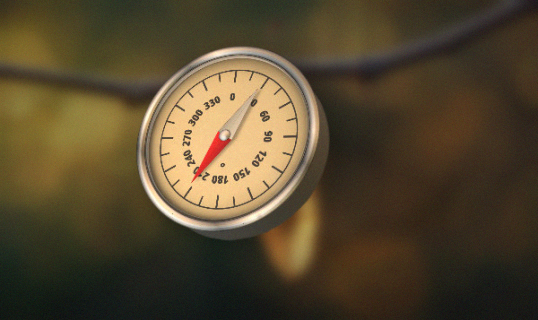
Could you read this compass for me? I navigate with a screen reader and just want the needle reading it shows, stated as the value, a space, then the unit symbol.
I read 210 °
